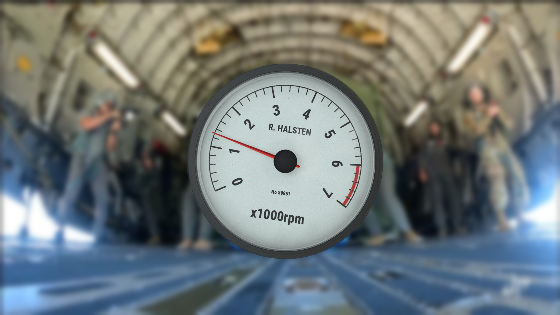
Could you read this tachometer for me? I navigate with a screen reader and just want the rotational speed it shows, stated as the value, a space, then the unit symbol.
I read 1300 rpm
